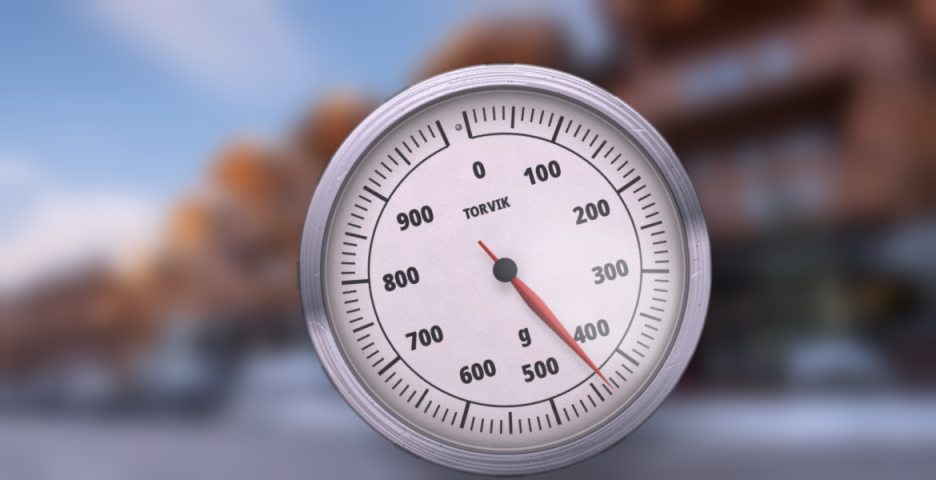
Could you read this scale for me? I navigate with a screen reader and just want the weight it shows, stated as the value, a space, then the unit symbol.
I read 435 g
